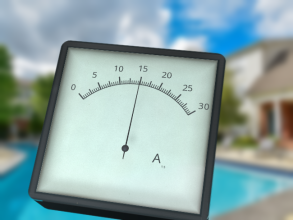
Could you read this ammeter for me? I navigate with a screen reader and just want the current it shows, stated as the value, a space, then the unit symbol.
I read 15 A
